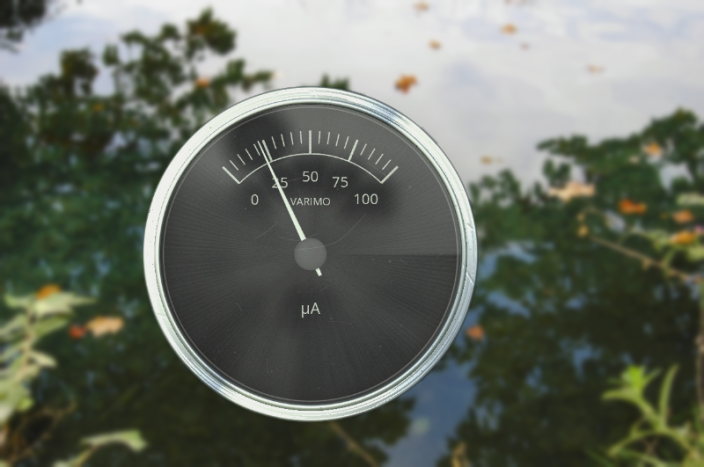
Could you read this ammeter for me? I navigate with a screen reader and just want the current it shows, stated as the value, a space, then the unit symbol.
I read 22.5 µA
